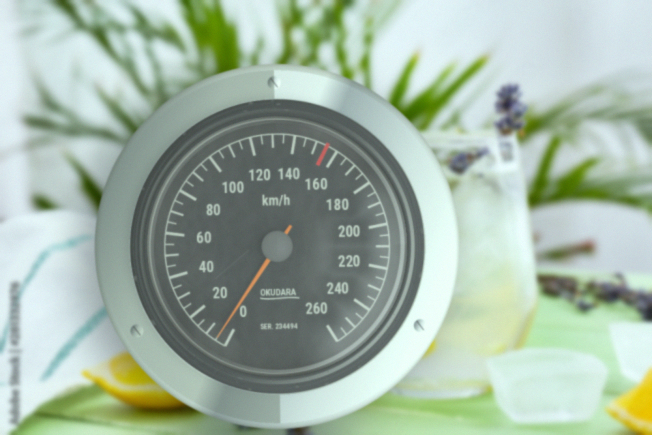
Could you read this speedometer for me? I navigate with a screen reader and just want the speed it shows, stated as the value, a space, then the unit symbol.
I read 5 km/h
